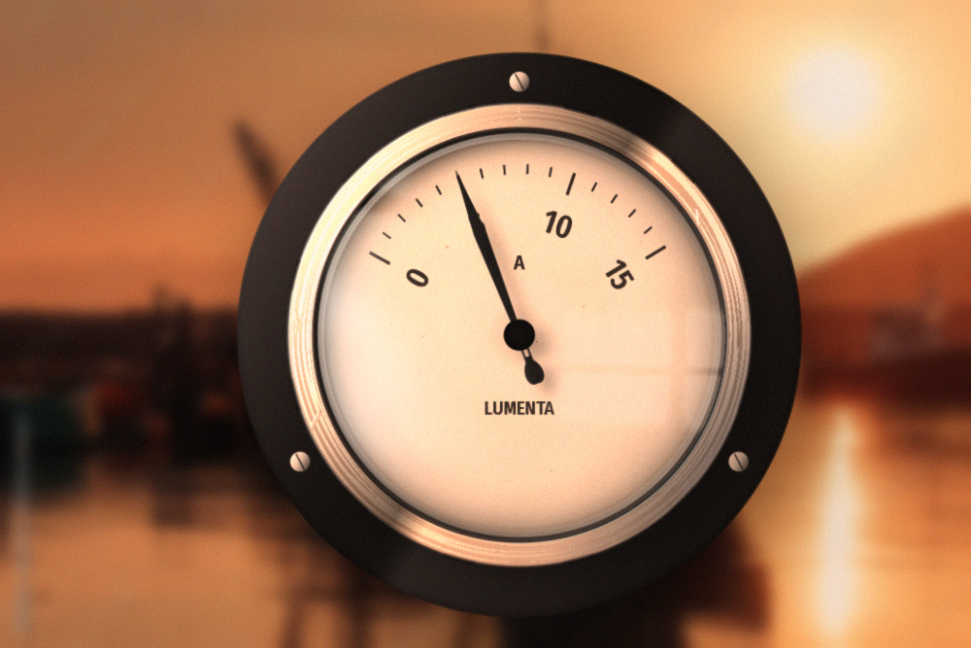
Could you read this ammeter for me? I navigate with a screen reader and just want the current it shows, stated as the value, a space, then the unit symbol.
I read 5 A
